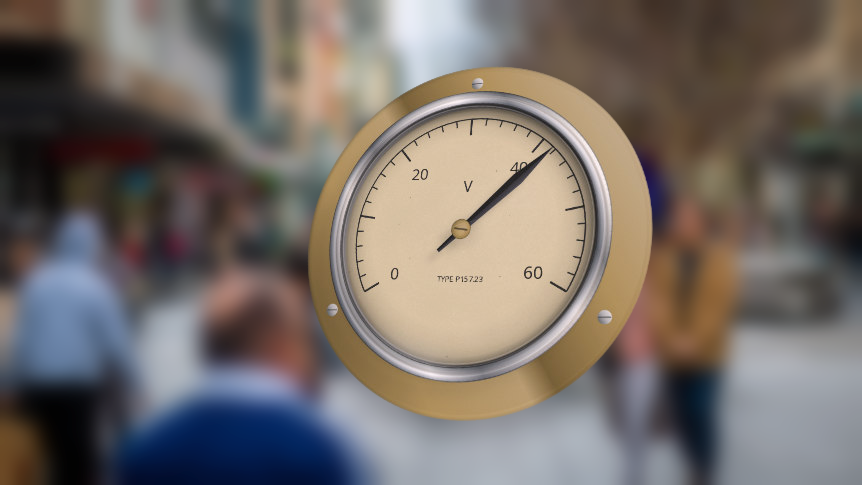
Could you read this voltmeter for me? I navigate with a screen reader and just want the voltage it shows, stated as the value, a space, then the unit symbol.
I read 42 V
